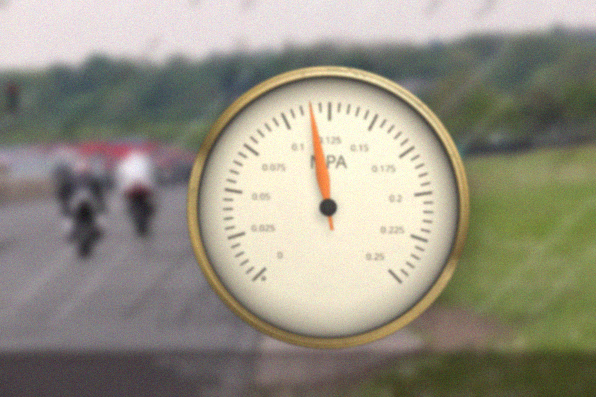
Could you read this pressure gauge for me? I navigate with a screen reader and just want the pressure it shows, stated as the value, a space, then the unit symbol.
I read 0.115 MPa
